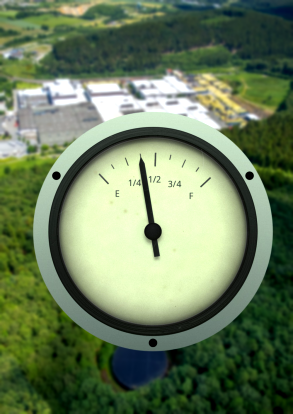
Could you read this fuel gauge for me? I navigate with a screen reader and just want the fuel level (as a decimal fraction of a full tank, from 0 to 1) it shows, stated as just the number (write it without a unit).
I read 0.375
